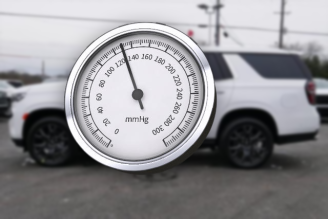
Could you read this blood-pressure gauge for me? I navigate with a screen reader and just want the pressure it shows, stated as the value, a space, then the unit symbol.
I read 130 mmHg
